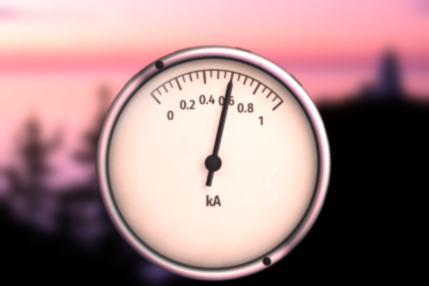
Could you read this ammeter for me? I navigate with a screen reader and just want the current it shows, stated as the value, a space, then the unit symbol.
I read 0.6 kA
